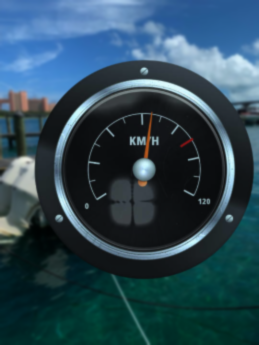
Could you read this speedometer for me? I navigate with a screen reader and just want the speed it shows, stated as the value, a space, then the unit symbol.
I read 65 km/h
